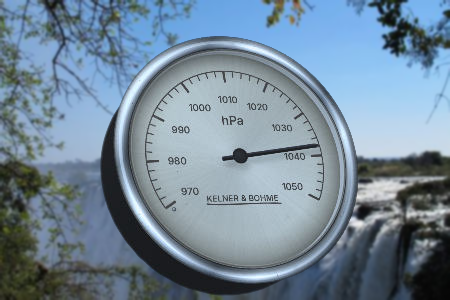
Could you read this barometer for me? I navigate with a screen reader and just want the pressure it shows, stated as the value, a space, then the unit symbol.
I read 1038 hPa
